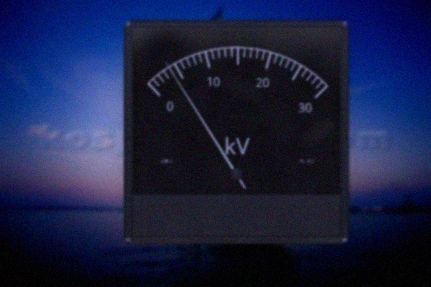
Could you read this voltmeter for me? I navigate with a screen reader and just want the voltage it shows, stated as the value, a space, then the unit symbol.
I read 4 kV
